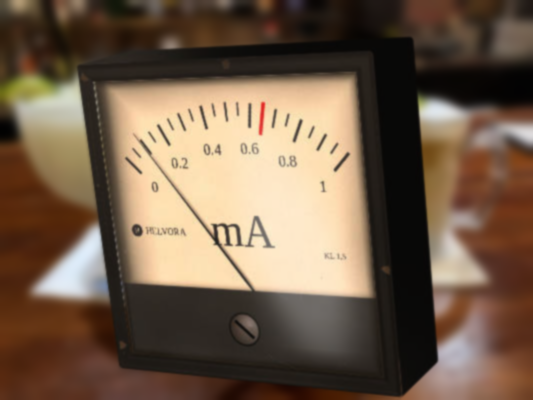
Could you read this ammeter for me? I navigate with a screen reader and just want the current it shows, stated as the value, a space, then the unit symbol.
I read 0.1 mA
